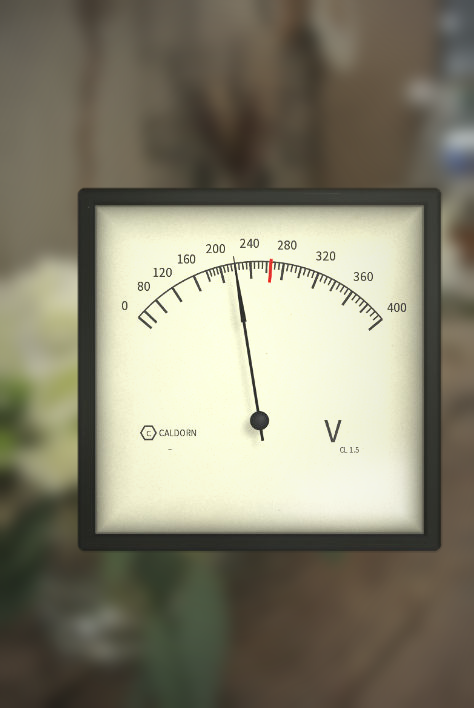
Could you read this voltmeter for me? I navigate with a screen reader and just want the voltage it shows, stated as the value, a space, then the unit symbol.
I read 220 V
